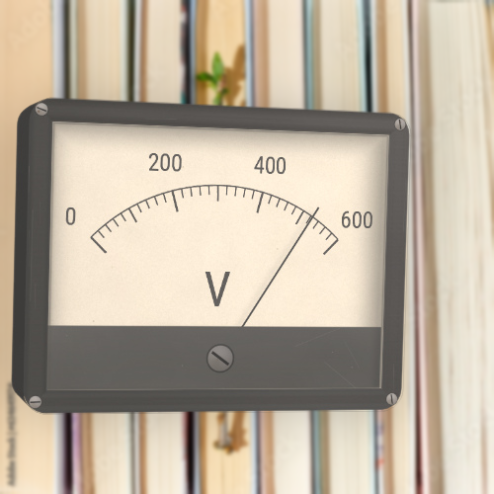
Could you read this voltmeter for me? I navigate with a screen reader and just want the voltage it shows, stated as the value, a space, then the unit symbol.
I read 520 V
